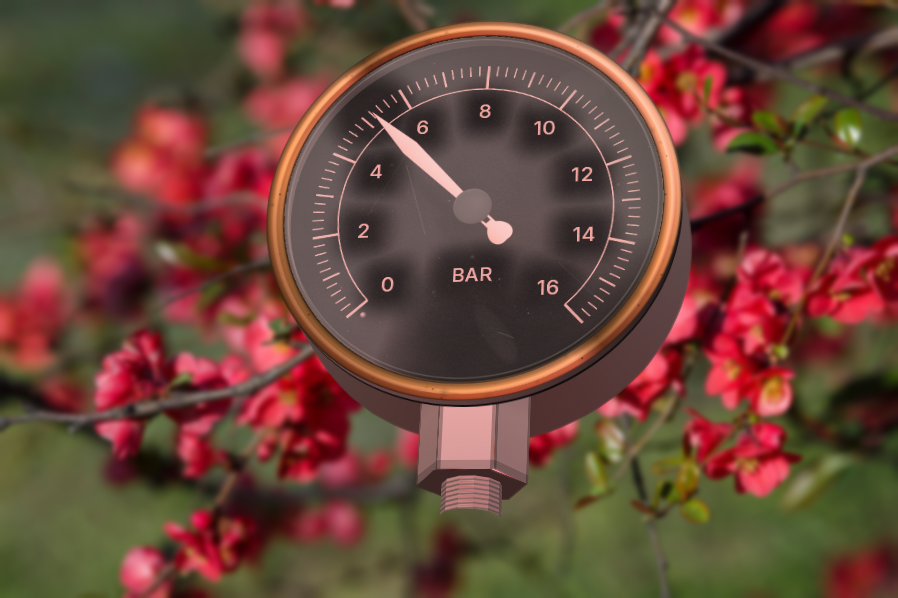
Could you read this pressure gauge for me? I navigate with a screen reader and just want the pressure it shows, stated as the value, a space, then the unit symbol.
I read 5.2 bar
